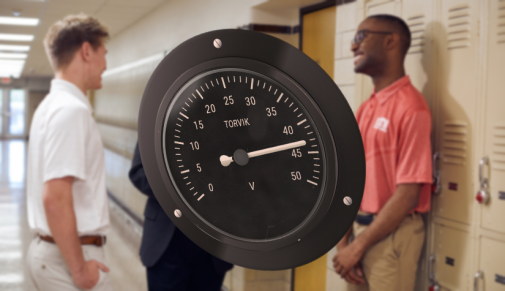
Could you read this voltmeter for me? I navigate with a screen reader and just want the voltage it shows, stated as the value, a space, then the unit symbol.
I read 43 V
